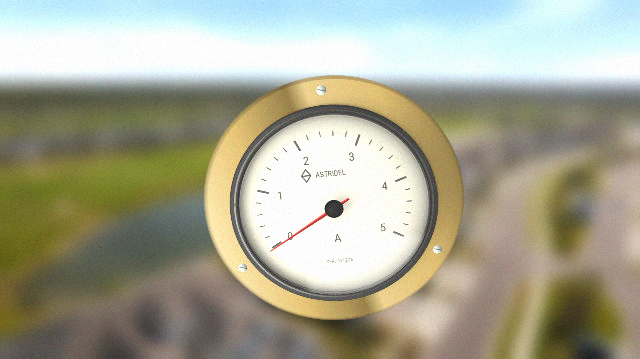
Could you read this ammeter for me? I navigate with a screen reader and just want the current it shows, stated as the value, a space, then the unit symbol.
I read 0 A
